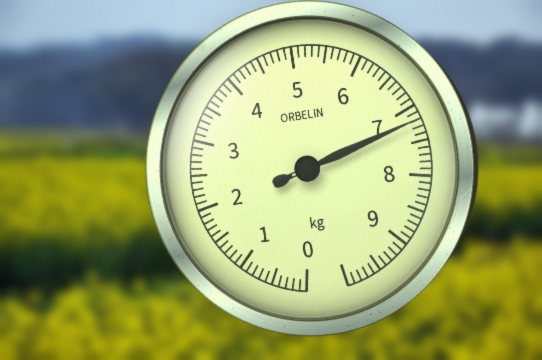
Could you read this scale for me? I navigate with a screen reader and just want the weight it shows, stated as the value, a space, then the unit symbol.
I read 7.2 kg
